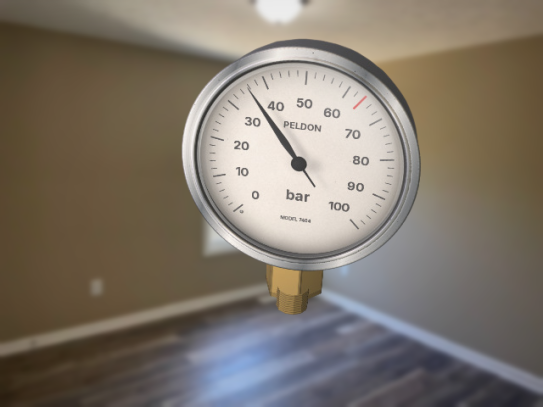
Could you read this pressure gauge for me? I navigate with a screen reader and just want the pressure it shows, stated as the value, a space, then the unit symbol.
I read 36 bar
